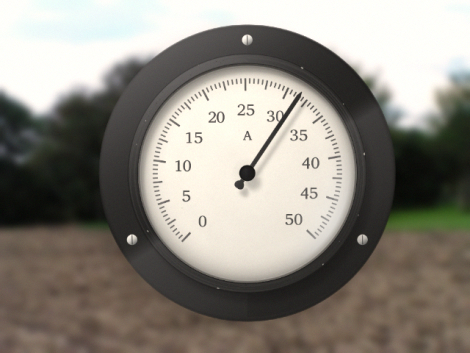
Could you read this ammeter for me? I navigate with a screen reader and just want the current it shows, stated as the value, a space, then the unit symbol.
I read 31.5 A
